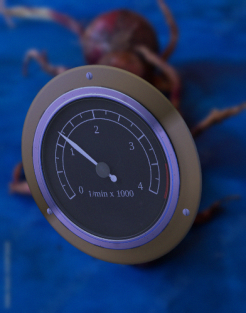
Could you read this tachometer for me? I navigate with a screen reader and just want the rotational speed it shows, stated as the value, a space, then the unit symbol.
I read 1250 rpm
